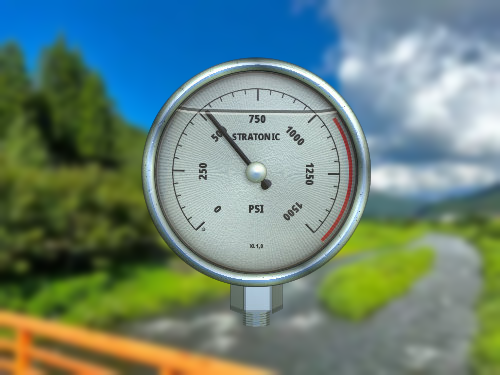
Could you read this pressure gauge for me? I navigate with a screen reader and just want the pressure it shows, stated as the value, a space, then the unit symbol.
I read 525 psi
